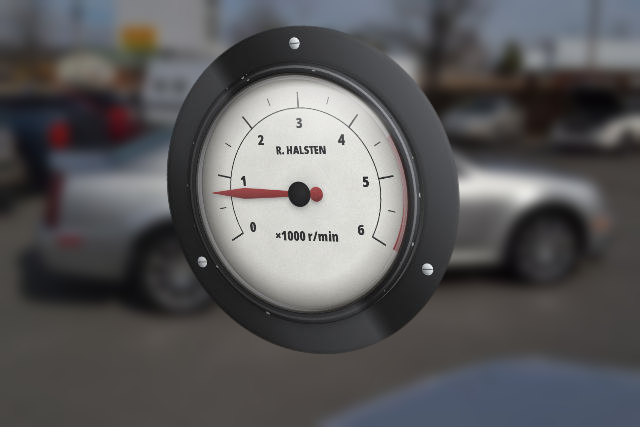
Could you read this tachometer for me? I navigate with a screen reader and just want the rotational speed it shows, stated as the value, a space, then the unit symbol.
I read 750 rpm
